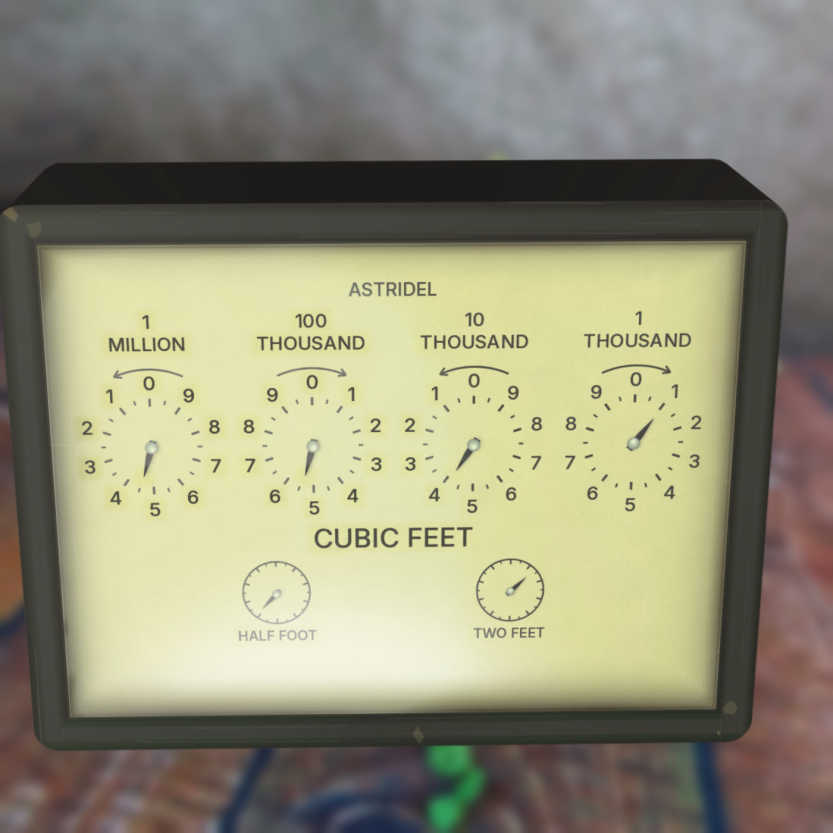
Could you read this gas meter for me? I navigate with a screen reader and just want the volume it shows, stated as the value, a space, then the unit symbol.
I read 454100 ft³
